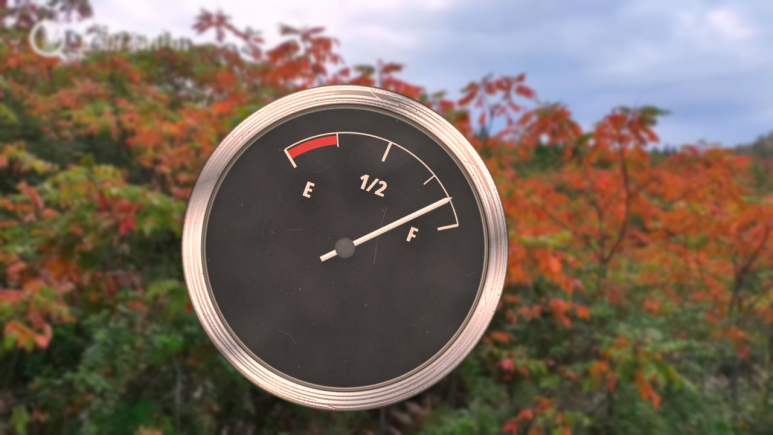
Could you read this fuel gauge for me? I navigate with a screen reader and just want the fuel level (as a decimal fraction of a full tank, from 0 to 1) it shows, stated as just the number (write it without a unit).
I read 0.875
